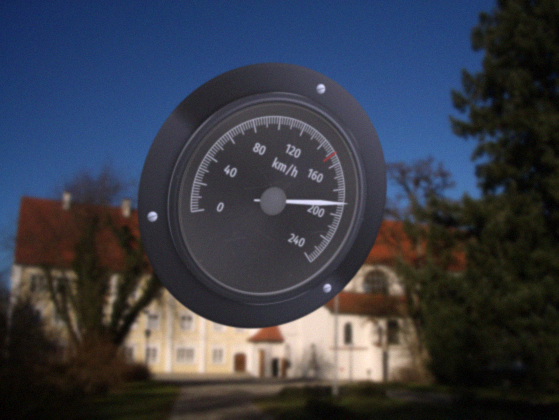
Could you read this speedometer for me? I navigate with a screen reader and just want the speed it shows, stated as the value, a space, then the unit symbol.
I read 190 km/h
